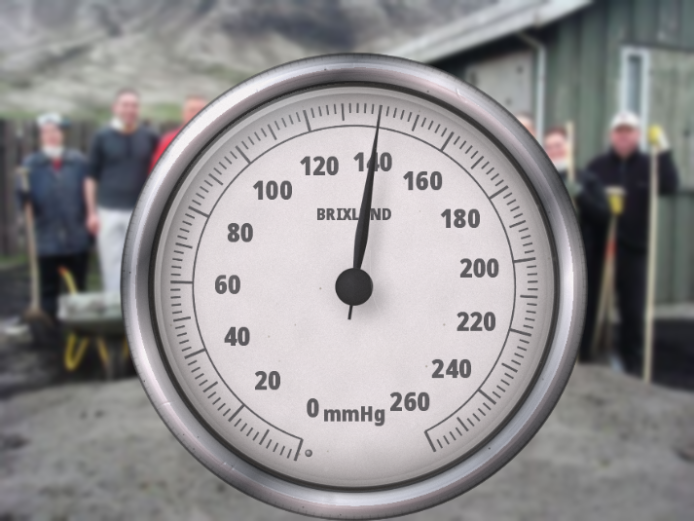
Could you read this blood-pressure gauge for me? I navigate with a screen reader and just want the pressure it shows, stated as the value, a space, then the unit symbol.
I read 140 mmHg
